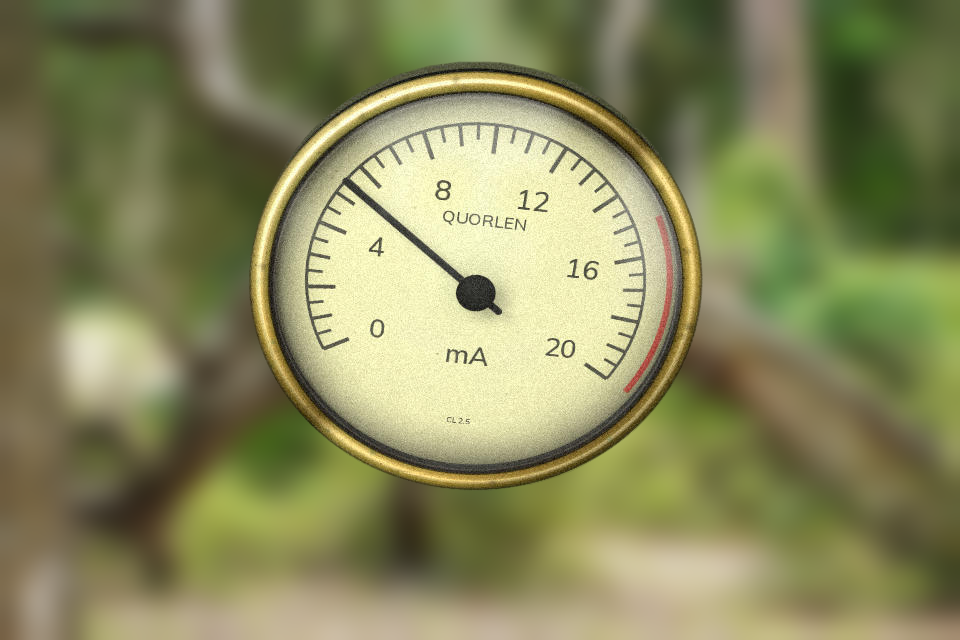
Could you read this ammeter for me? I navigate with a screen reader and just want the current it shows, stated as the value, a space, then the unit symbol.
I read 5.5 mA
